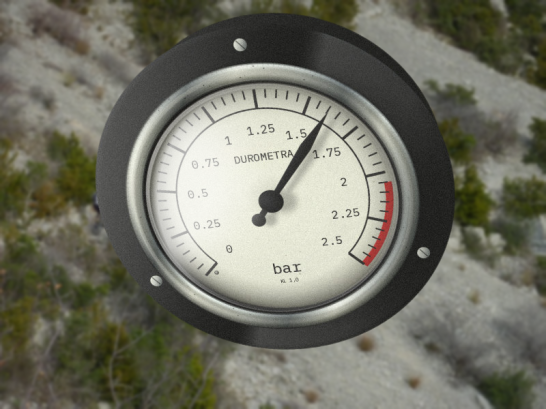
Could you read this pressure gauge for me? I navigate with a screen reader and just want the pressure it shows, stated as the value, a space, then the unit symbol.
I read 1.6 bar
